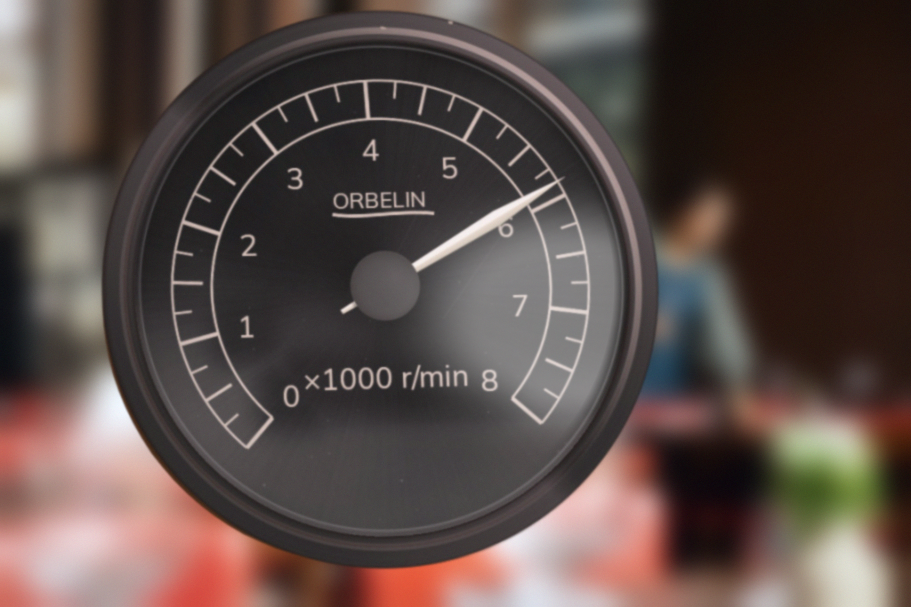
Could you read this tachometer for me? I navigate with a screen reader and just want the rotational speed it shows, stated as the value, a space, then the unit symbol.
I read 5875 rpm
